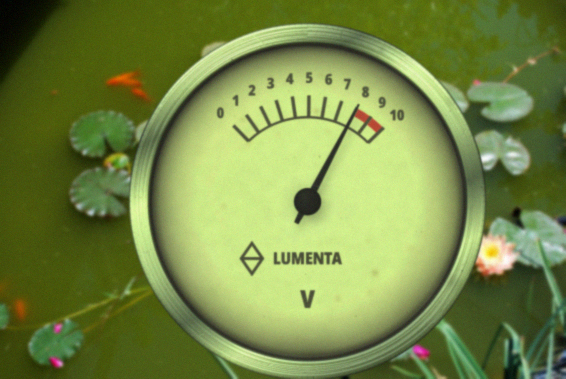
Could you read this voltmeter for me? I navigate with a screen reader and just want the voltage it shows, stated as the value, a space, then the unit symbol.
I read 8 V
